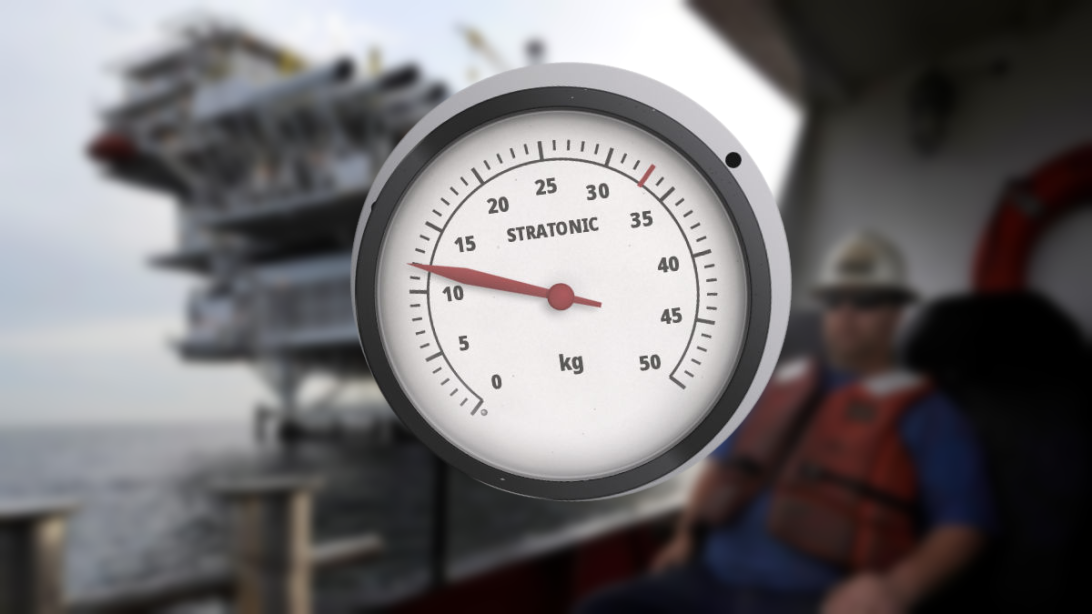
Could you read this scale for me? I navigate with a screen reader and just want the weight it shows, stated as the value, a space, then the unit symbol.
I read 12 kg
